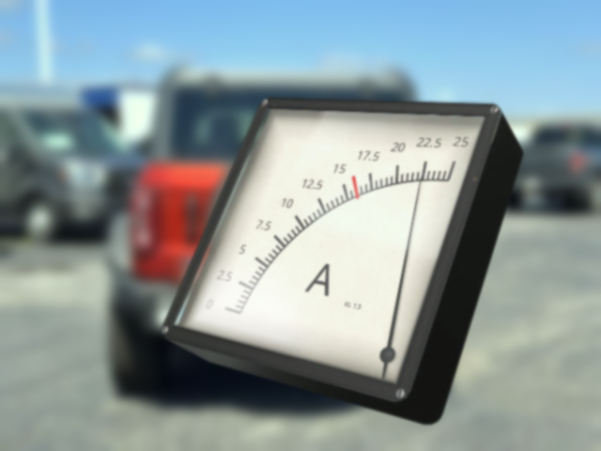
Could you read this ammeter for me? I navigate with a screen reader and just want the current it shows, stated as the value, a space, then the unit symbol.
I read 22.5 A
